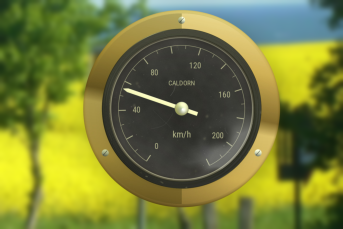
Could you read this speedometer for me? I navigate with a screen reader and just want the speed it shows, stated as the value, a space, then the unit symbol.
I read 55 km/h
